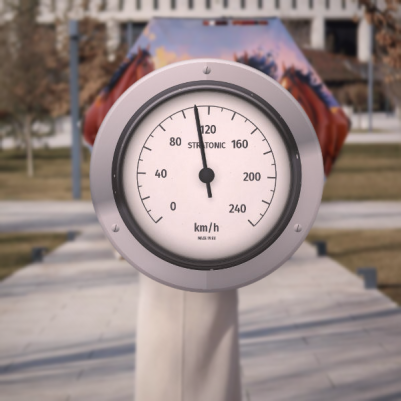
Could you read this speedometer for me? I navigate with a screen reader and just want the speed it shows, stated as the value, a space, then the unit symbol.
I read 110 km/h
